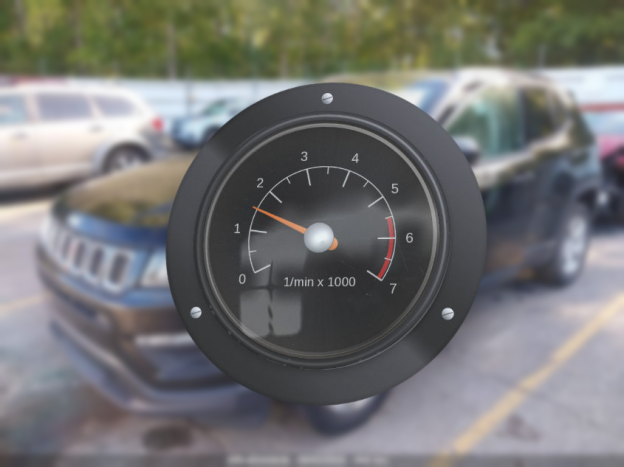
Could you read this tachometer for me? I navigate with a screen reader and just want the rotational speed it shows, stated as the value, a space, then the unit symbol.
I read 1500 rpm
